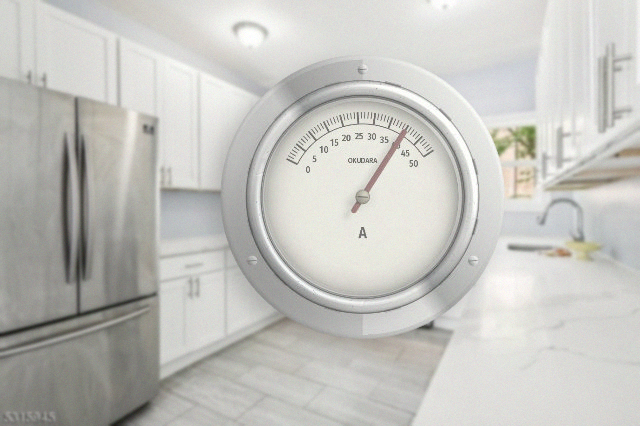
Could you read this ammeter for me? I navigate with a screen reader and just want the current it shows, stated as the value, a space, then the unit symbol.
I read 40 A
